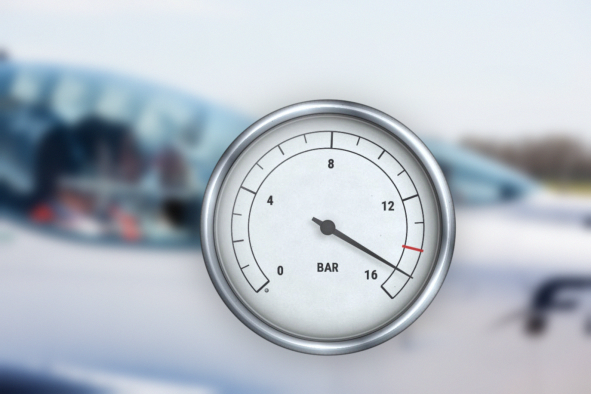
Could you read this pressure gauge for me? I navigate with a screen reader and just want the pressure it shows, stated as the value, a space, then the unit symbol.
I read 15 bar
